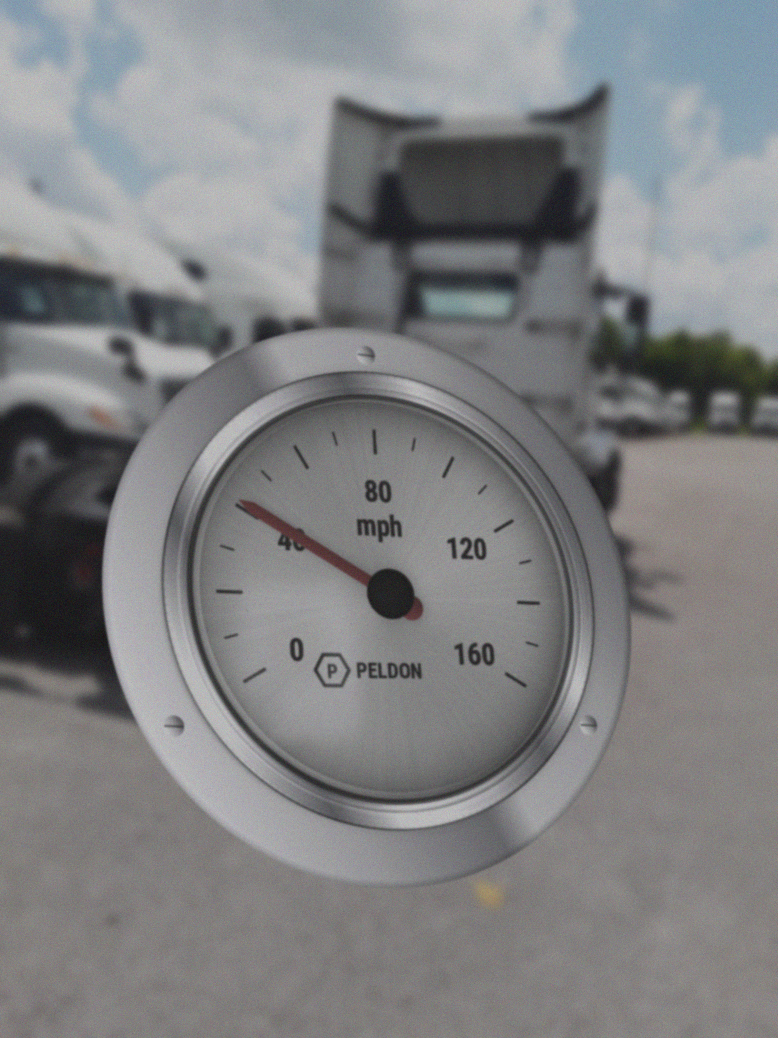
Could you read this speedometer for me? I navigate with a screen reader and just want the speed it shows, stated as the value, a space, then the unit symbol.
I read 40 mph
